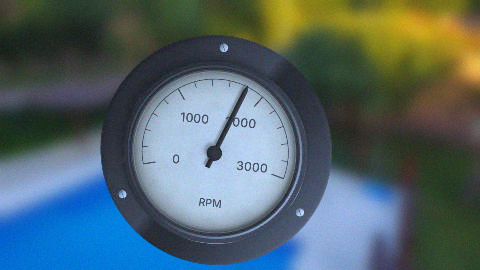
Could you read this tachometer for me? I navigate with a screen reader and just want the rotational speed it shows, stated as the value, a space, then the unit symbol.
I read 1800 rpm
